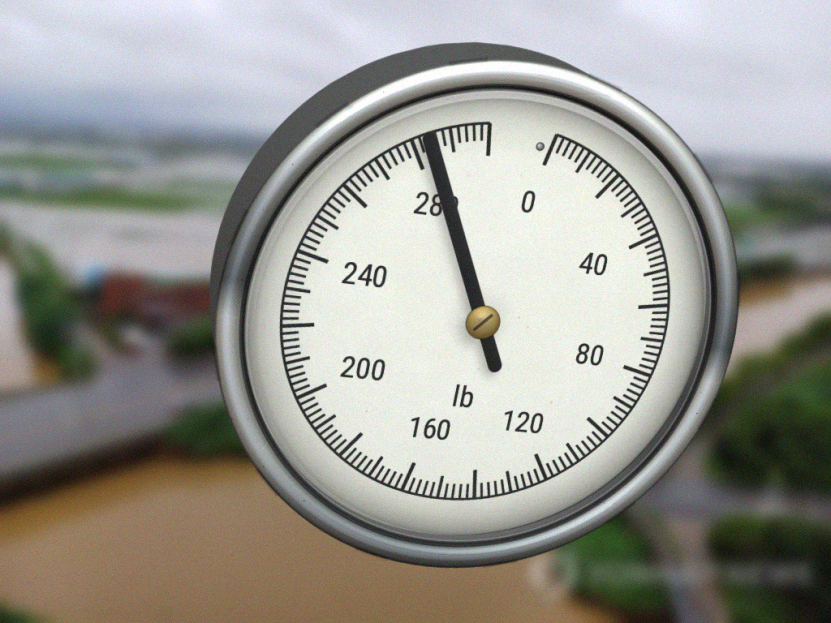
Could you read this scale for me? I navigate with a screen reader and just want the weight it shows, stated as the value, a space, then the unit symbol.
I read 284 lb
